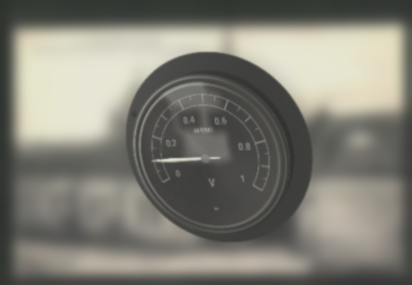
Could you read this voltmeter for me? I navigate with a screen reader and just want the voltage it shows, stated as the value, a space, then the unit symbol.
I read 0.1 V
